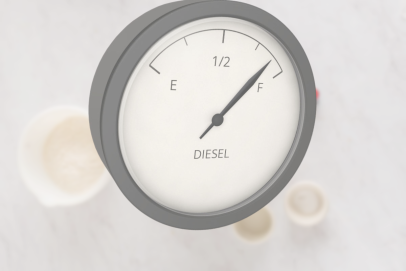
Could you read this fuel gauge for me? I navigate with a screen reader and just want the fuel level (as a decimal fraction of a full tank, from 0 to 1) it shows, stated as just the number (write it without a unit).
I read 0.875
